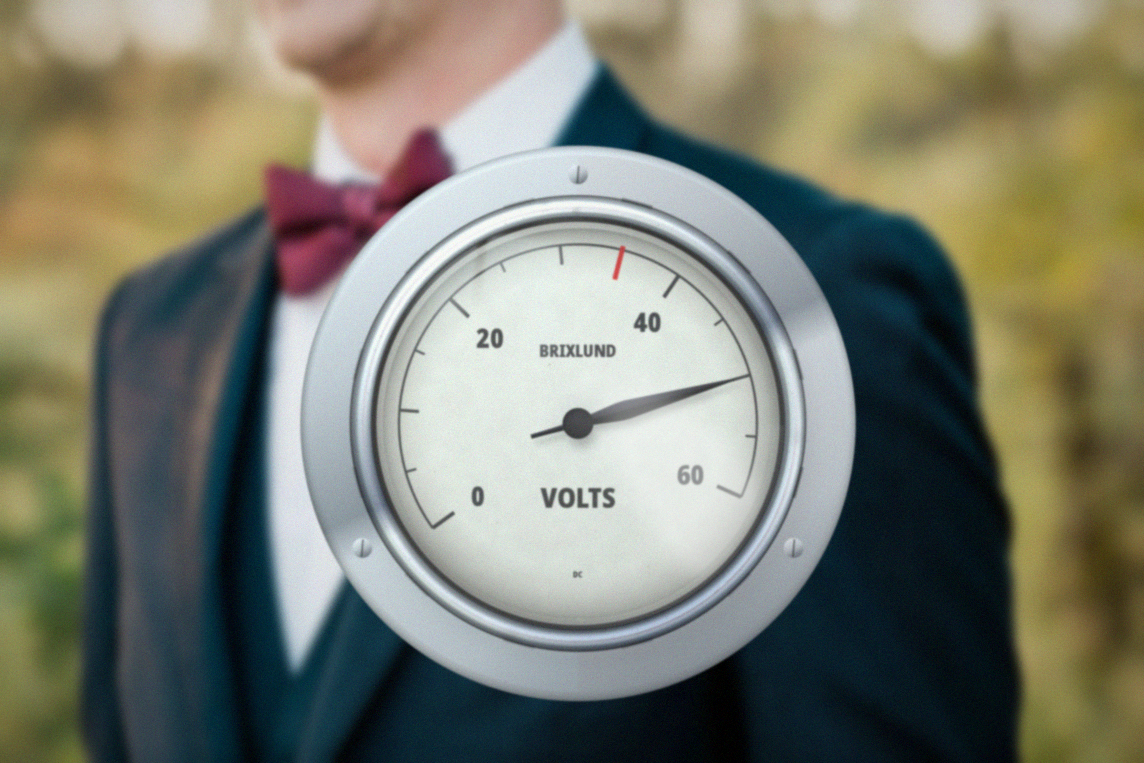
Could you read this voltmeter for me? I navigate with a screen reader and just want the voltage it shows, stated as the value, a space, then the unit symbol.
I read 50 V
